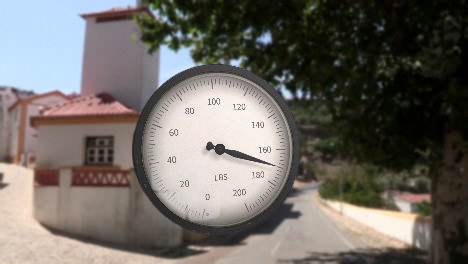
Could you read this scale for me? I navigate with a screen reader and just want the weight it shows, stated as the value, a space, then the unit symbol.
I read 170 lb
